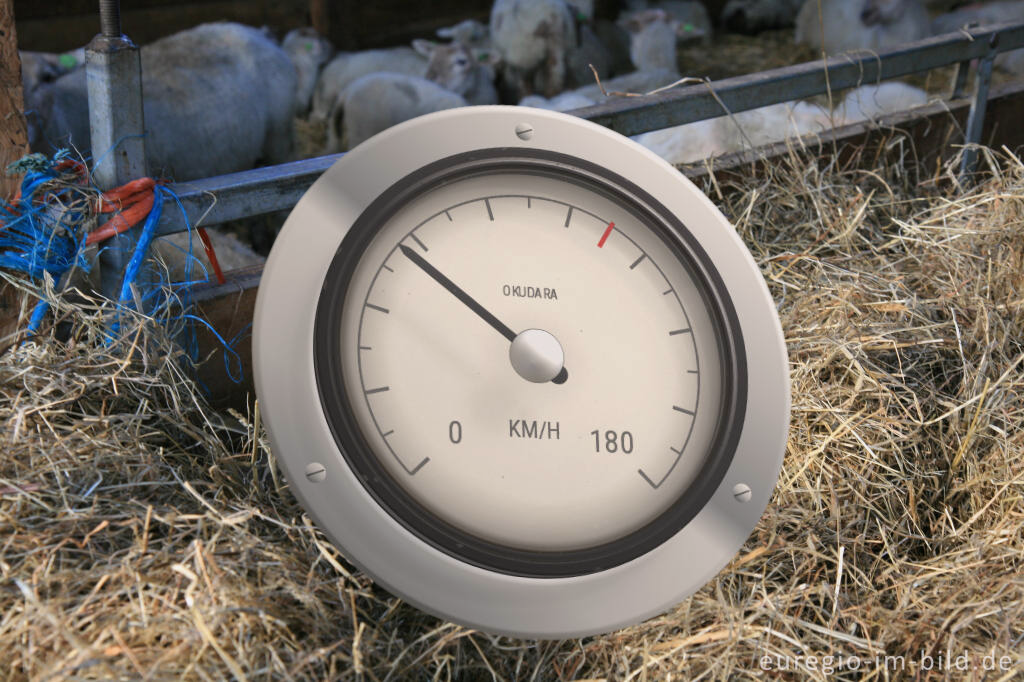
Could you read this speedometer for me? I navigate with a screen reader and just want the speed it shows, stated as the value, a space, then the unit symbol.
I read 55 km/h
